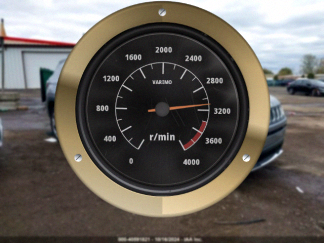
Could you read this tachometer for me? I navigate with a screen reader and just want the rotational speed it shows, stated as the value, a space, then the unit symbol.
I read 3100 rpm
